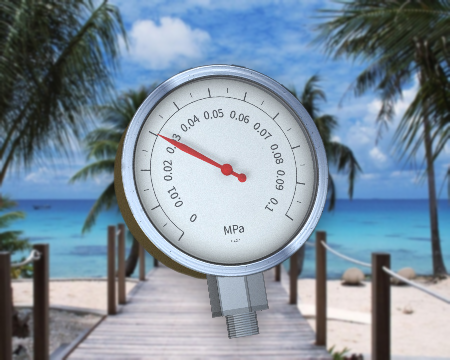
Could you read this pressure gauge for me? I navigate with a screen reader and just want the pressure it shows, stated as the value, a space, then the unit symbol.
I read 0.03 MPa
